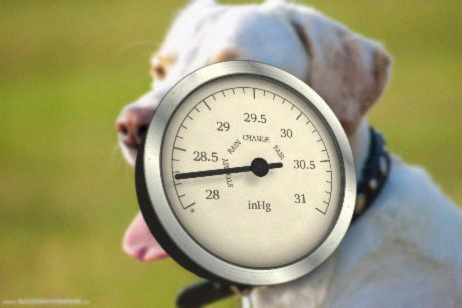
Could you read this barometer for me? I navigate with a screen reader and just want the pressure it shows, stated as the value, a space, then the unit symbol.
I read 28.25 inHg
